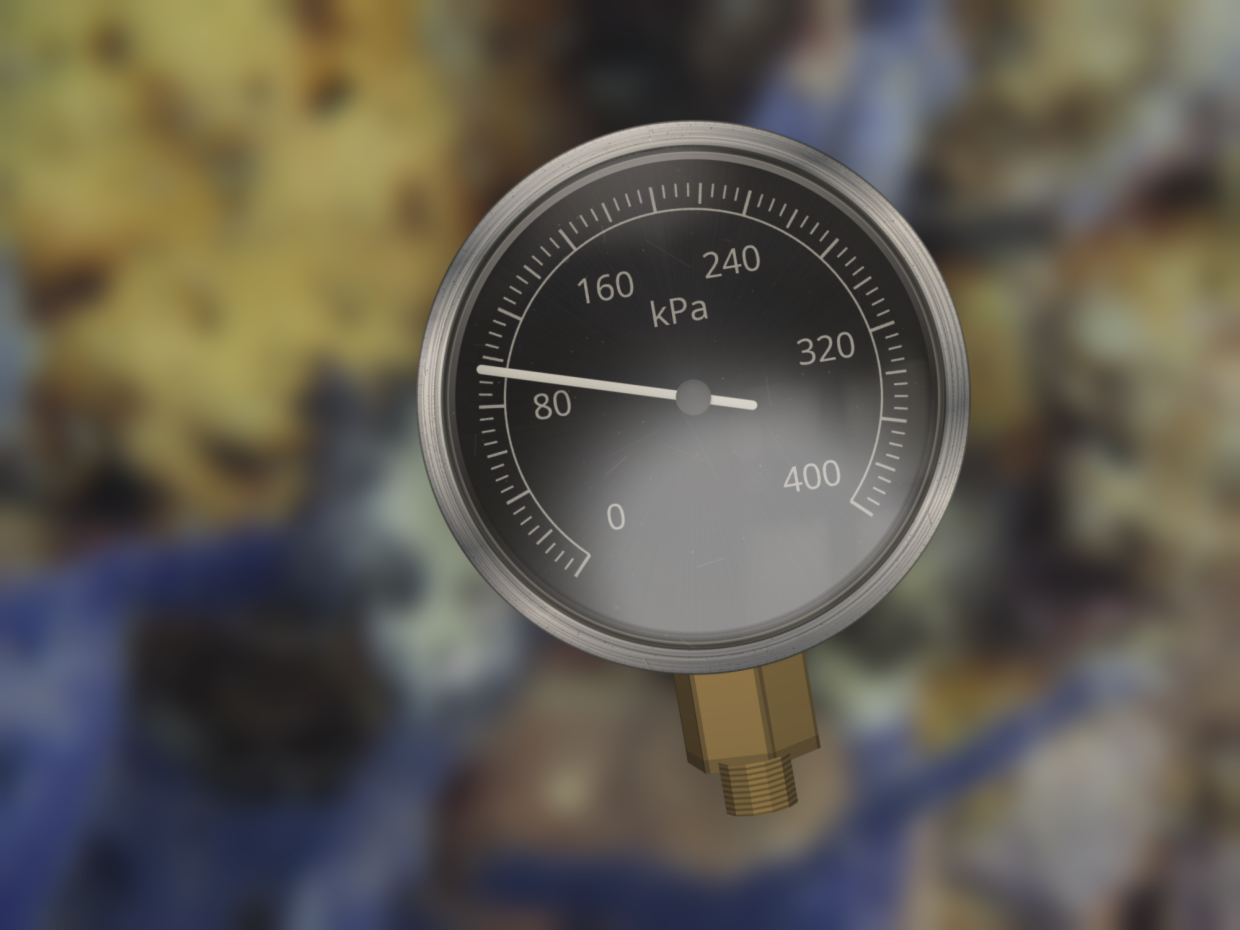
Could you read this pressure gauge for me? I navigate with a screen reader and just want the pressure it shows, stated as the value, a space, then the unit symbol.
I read 95 kPa
